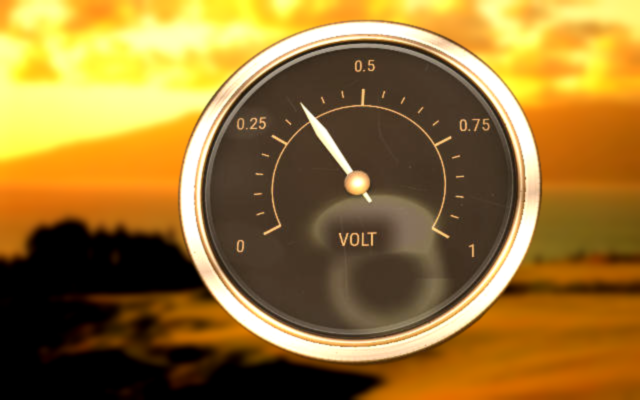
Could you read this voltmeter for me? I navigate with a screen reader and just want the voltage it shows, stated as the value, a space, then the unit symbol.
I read 0.35 V
